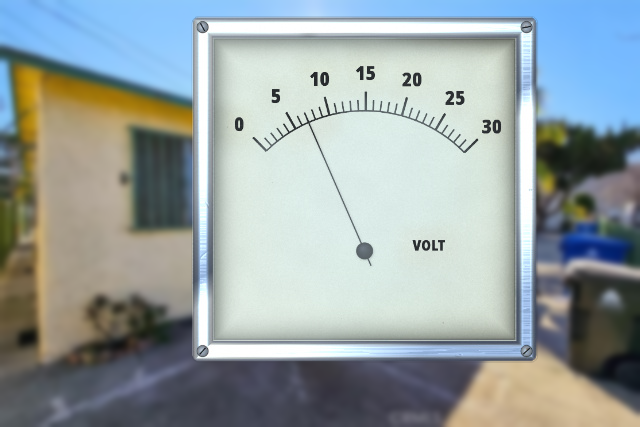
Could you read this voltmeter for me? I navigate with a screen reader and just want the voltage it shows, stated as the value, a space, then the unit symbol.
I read 7 V
